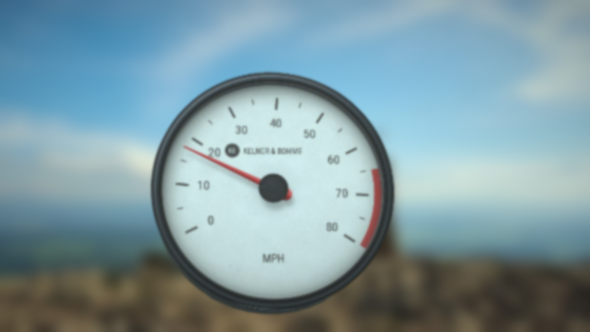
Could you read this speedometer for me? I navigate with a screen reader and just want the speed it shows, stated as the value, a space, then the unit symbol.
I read 17.5 mph
